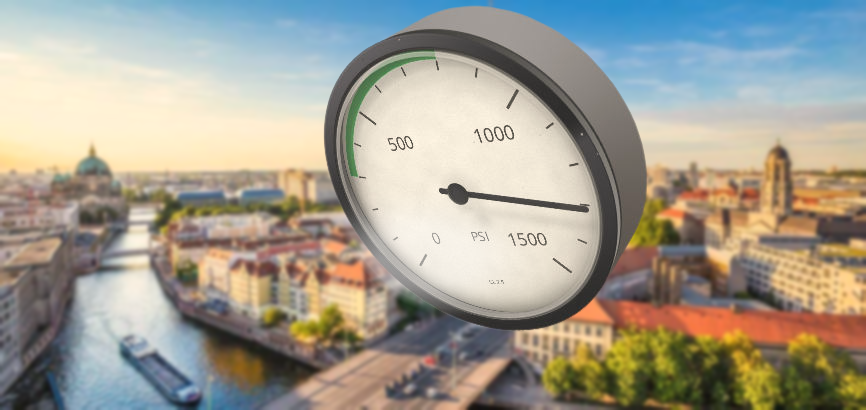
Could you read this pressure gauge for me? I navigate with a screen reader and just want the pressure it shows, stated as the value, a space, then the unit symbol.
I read 1300 psi
